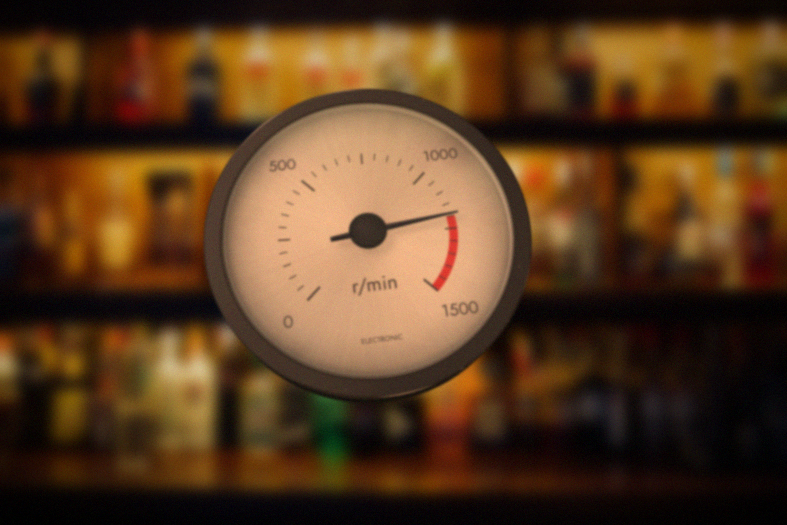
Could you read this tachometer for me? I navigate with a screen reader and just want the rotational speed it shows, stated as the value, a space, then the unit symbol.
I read 1200 rpm
